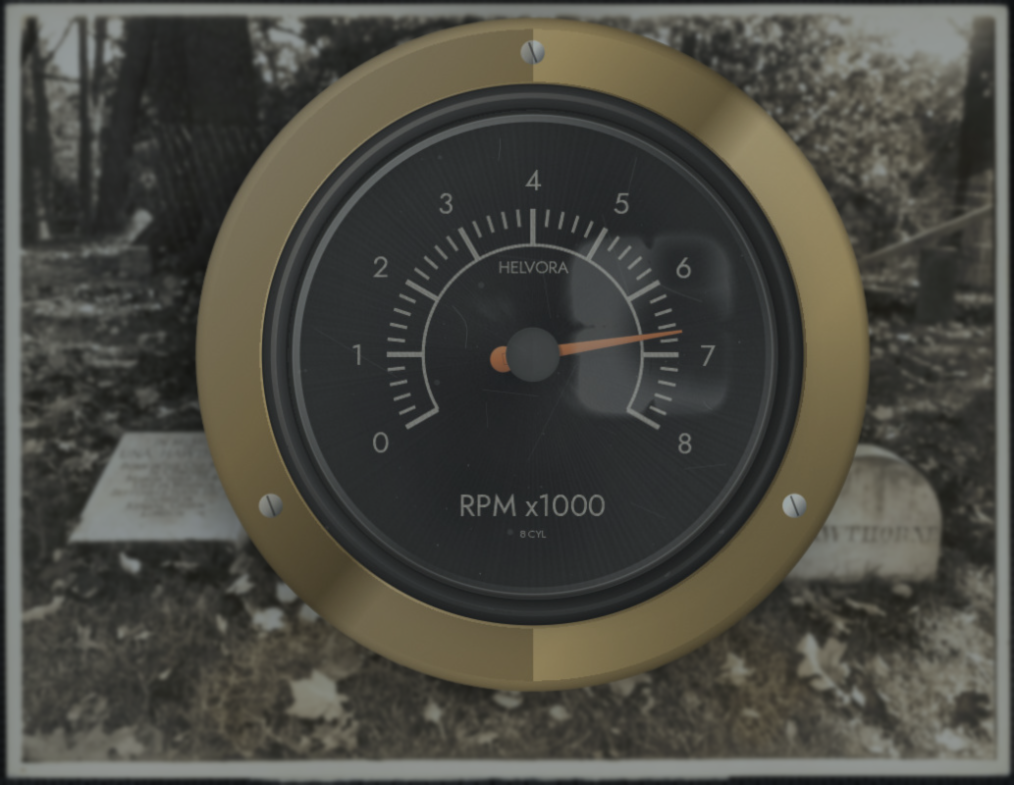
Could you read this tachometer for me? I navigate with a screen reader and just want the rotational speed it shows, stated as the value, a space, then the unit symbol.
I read 6700 rpm
